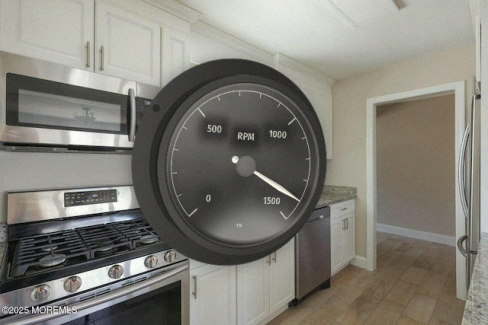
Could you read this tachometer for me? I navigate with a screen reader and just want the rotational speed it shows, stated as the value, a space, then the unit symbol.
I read 1400 rpm
